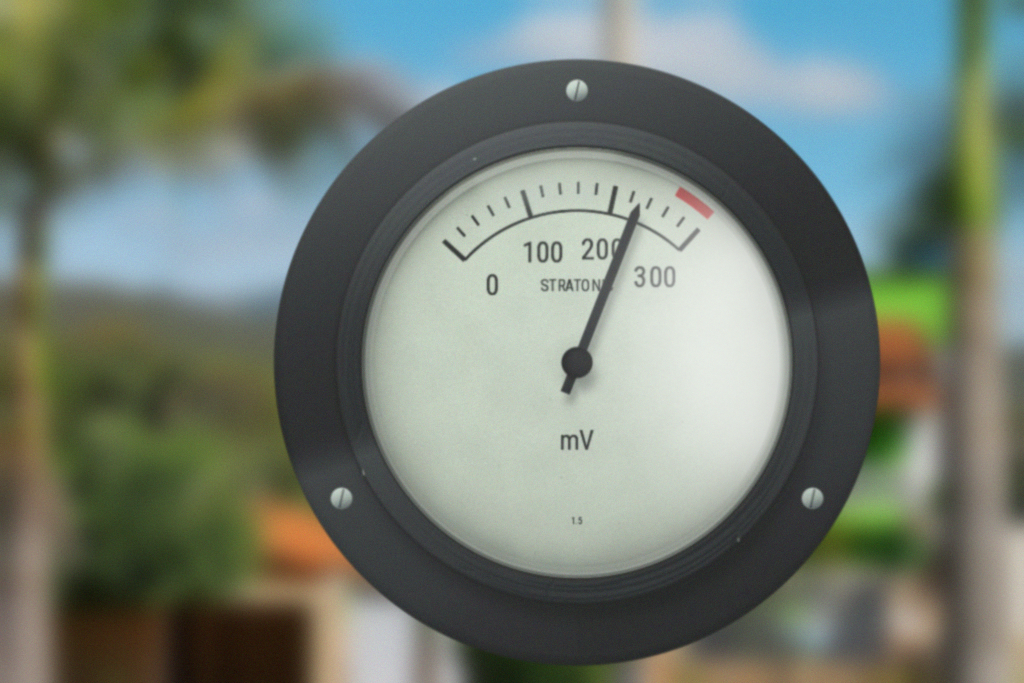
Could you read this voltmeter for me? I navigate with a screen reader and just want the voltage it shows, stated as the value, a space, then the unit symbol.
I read 230 mV
